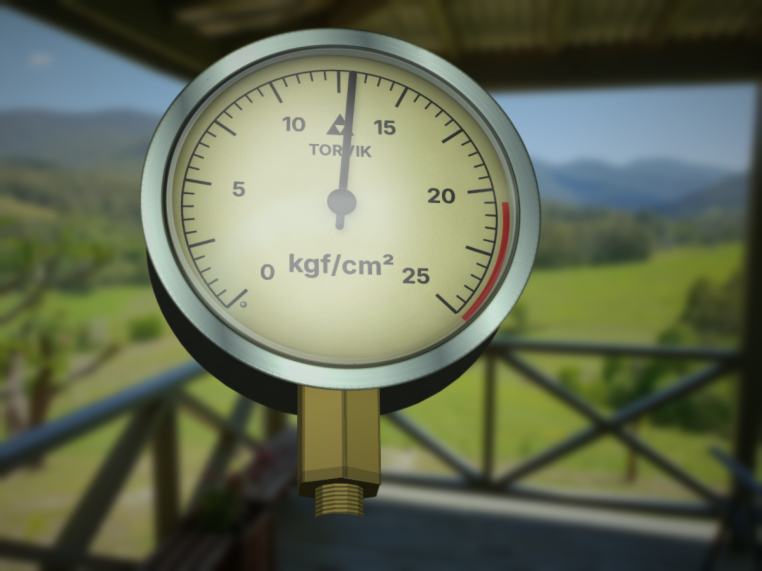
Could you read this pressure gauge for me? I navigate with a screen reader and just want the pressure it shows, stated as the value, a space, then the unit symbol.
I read 13 kg/cm²
